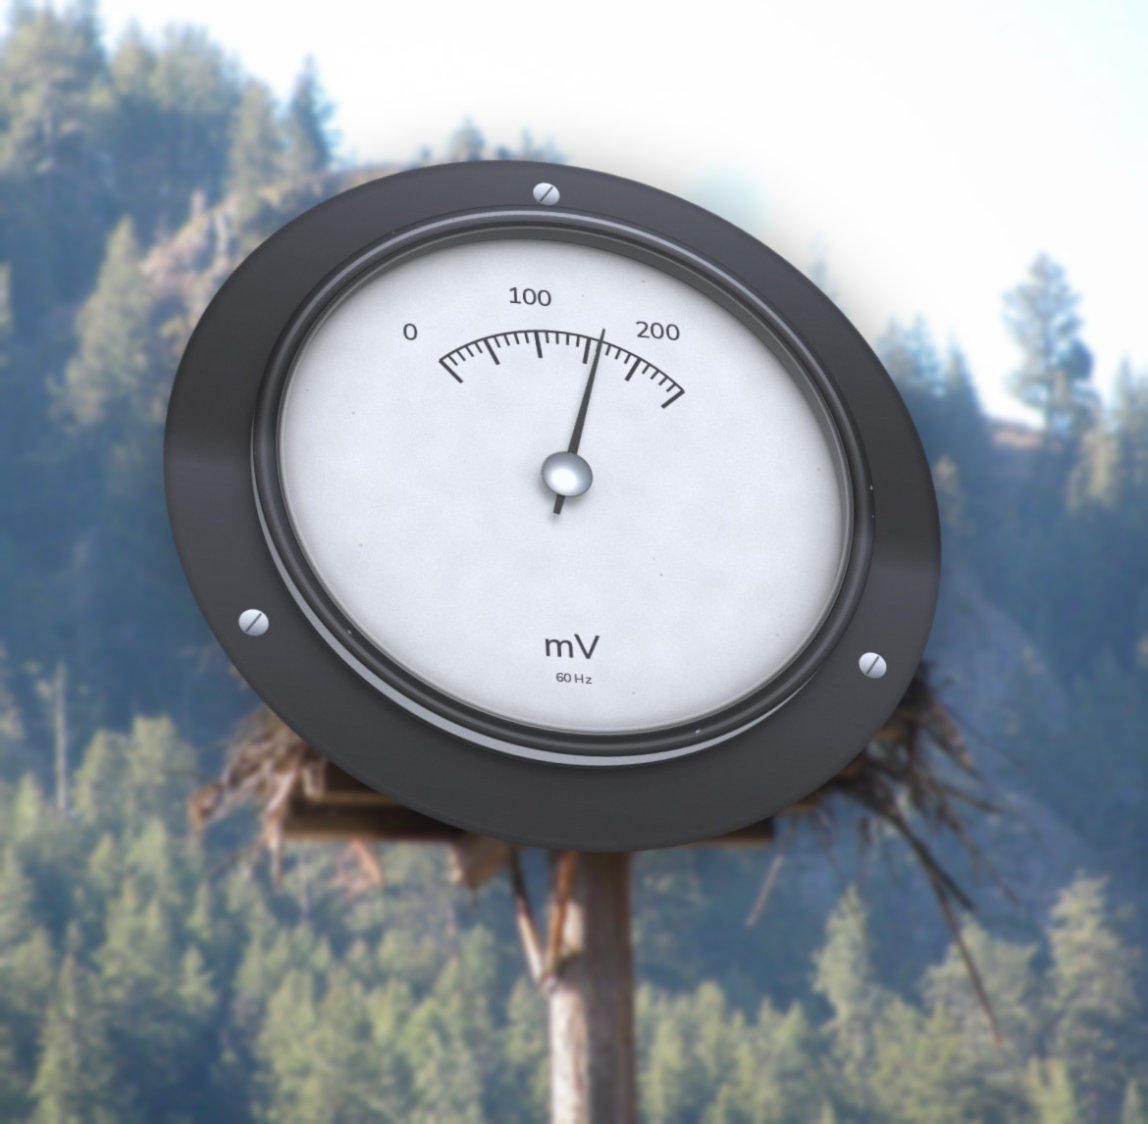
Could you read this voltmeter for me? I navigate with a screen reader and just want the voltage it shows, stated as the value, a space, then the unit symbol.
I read 160 mV
